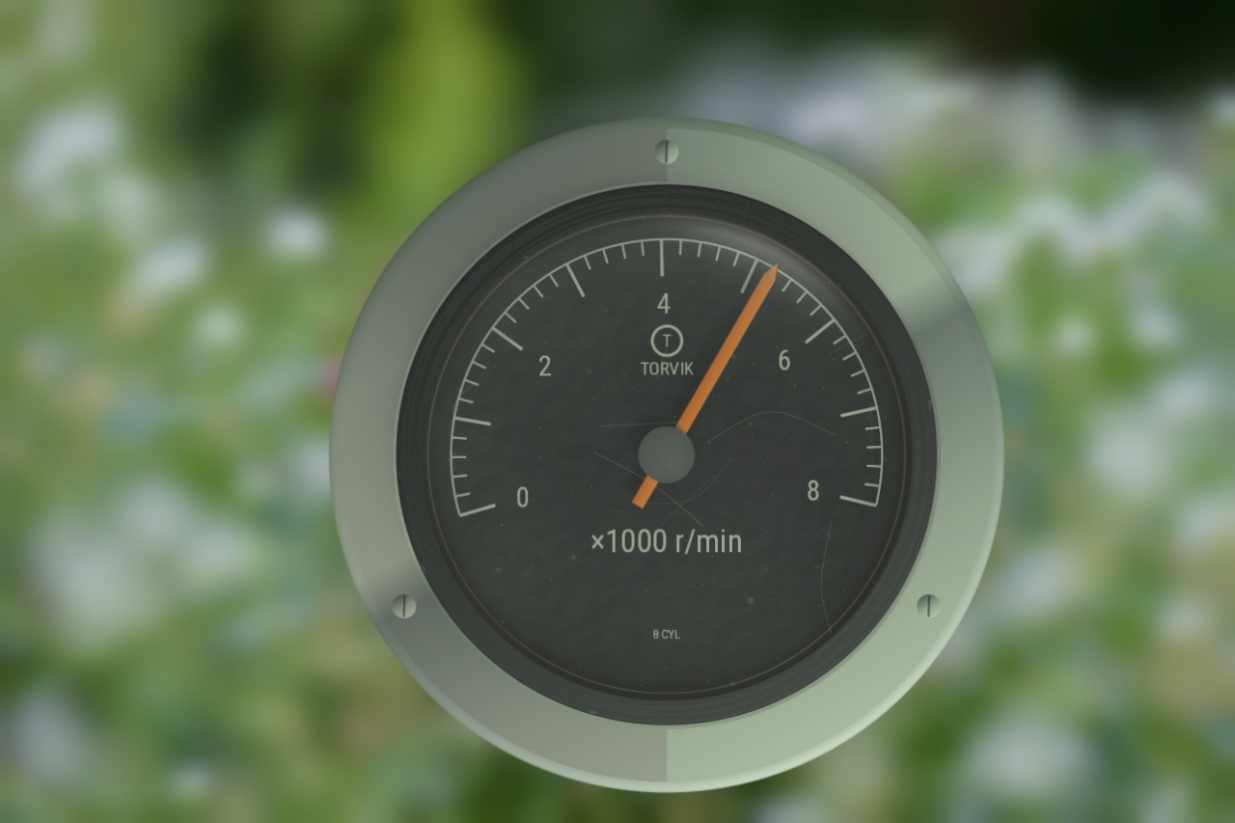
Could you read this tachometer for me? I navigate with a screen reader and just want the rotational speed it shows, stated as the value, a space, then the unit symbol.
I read 5200 rpm
